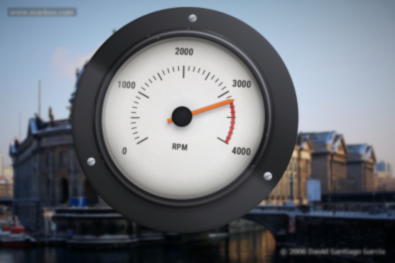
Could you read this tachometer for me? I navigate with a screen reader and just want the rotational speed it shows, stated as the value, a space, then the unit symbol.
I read 3200 rpm
